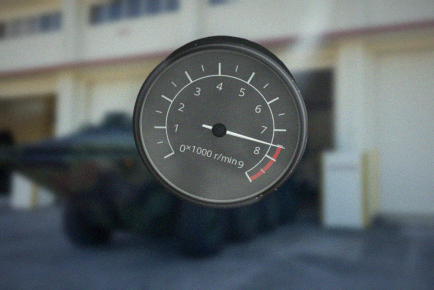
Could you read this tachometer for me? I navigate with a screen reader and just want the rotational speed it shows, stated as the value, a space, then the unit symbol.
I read 7500 rpm
